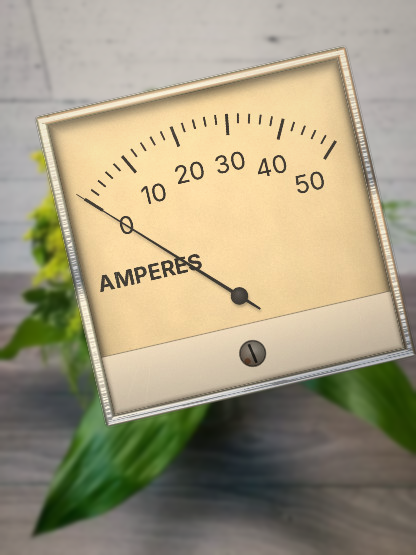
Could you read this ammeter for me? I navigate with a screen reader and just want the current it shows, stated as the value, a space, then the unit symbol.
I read 0 A
